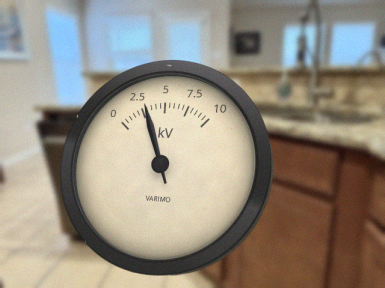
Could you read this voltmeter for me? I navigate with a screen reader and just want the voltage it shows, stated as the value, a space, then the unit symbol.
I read 3 kV
